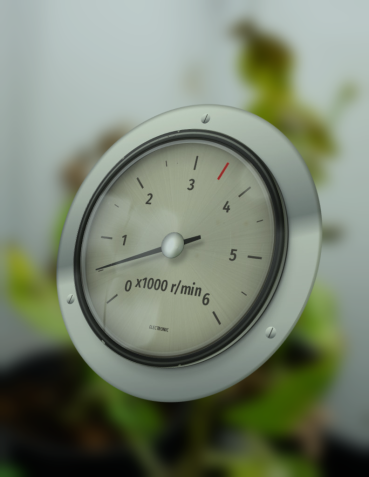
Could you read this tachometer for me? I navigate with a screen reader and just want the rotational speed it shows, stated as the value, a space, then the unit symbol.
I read 500 rpm
